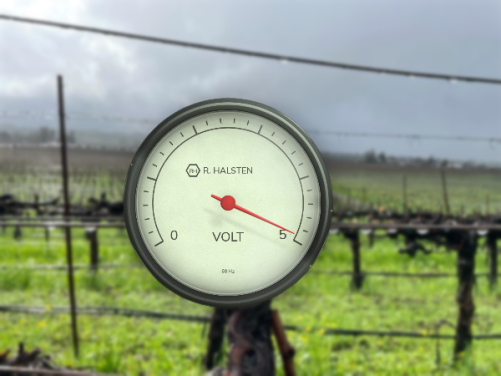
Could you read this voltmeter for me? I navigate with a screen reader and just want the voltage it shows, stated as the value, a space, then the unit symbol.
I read 4.9 V
